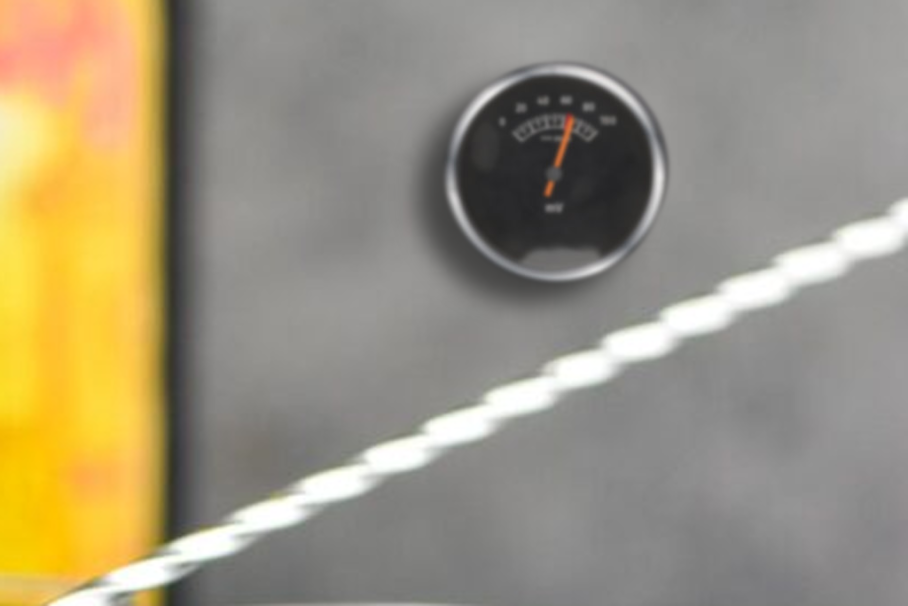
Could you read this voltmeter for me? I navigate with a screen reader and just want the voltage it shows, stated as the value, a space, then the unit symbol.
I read 70 mV
